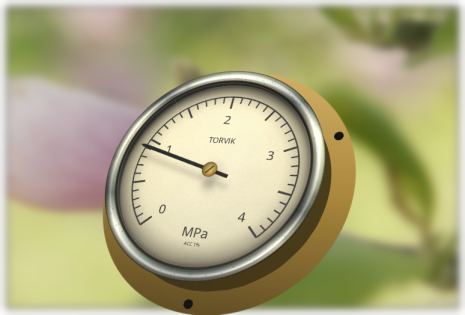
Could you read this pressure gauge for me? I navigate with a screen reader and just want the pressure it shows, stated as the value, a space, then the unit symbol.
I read 0.9 MPa
